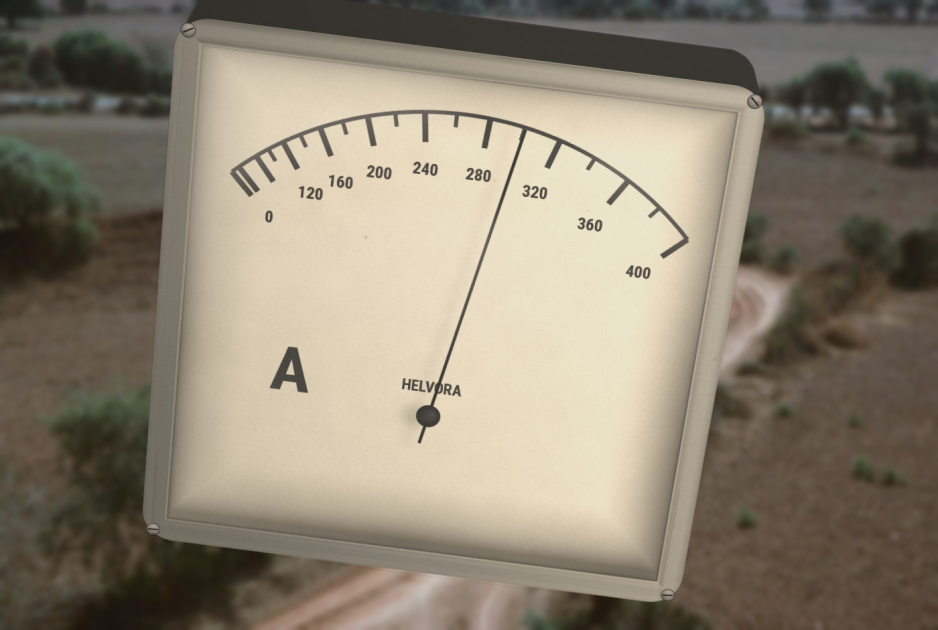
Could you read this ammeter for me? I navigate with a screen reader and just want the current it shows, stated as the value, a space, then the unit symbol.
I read 300 A
